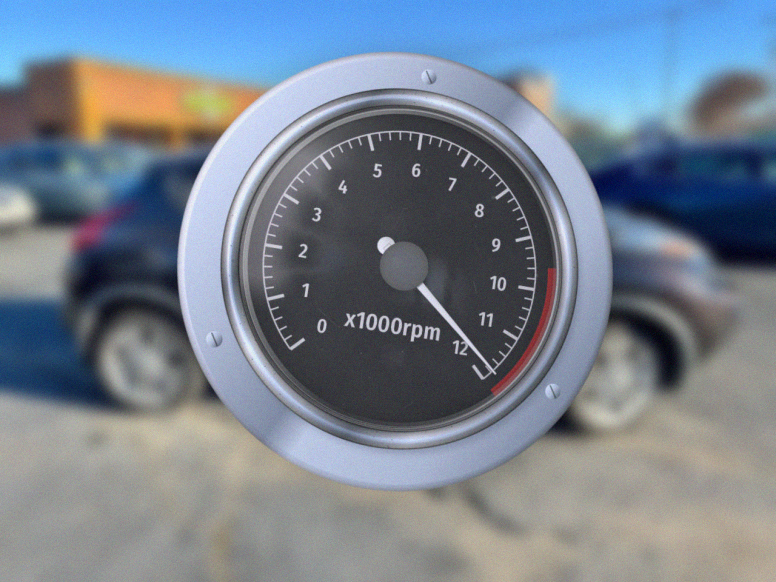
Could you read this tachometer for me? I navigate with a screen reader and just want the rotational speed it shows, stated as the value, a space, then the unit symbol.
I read 11800 rpm
